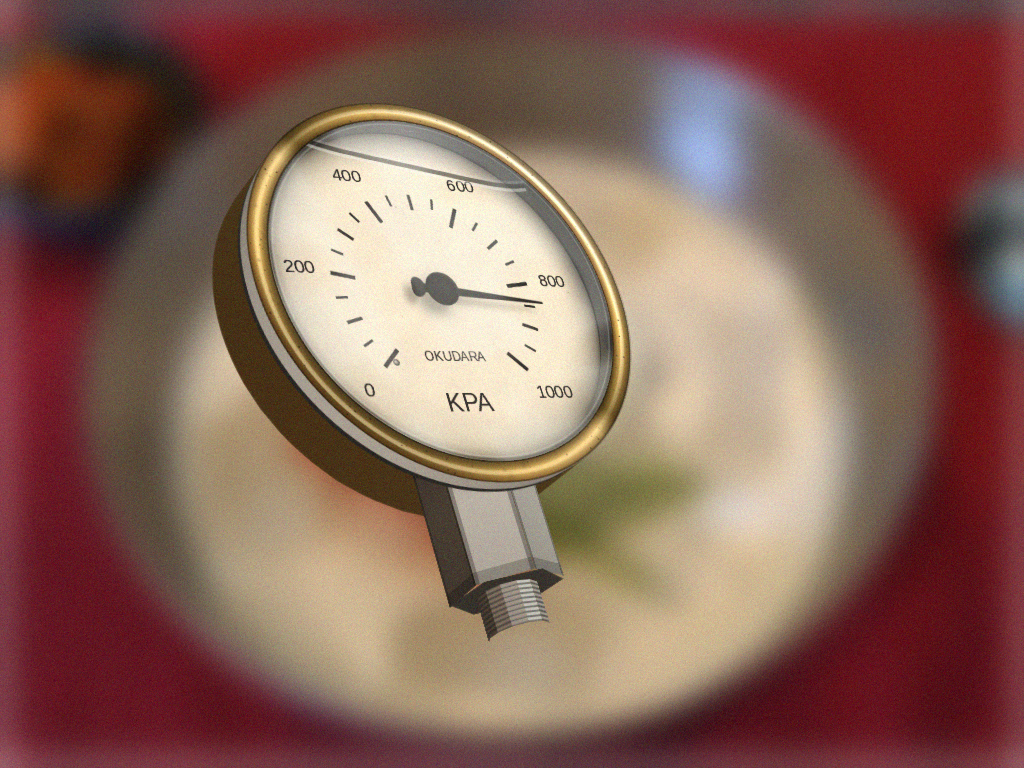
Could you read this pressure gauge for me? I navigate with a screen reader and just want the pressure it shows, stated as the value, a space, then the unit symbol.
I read 850 kPa
